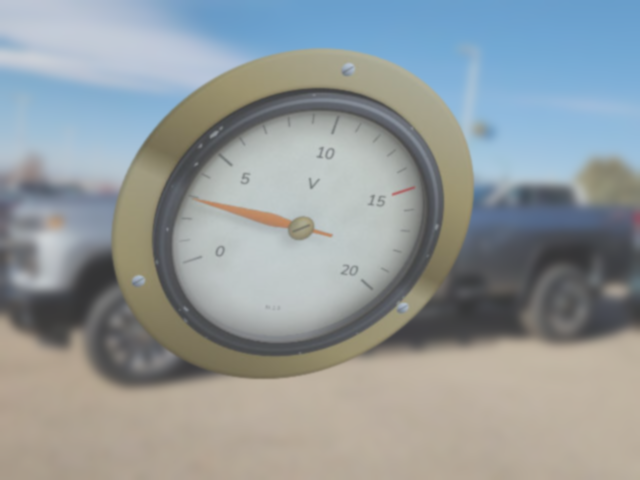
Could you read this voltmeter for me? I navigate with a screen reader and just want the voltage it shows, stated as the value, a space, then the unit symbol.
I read 3 V
